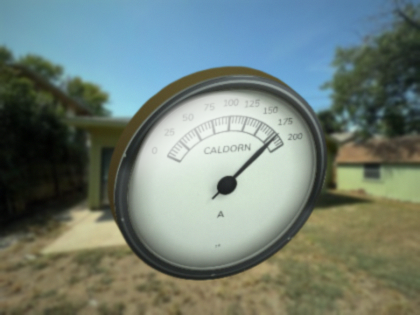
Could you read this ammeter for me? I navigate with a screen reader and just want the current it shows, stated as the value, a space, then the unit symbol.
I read 175 A
